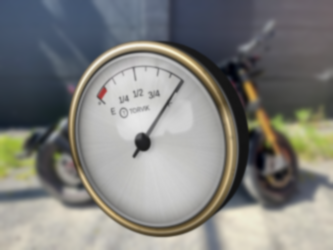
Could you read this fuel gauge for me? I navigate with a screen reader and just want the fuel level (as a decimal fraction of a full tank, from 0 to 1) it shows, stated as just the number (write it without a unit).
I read 1
